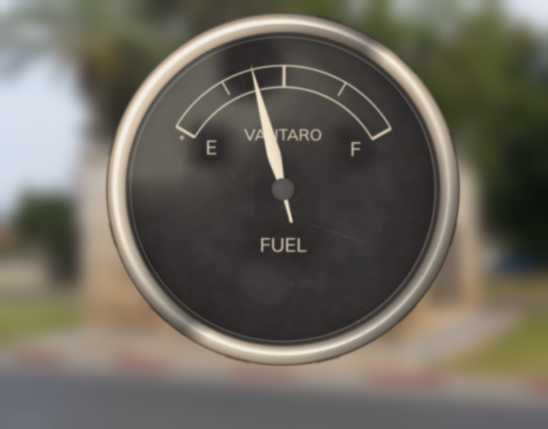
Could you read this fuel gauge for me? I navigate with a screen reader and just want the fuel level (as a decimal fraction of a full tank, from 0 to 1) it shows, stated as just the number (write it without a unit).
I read 0.375
